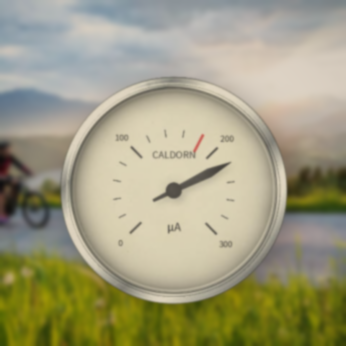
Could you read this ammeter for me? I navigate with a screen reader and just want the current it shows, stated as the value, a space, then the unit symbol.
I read 220 µA
